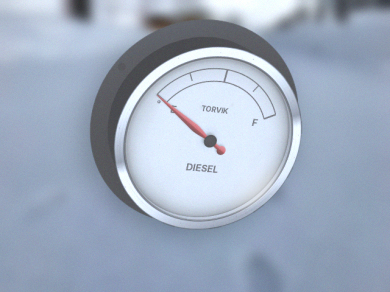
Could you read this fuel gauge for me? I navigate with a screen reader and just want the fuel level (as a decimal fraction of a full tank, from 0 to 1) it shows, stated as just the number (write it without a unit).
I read 0
